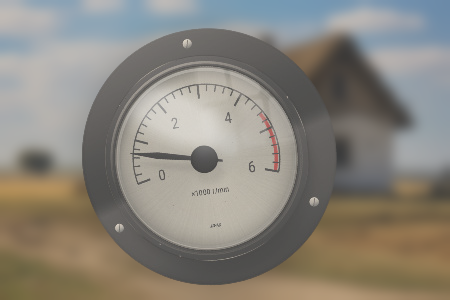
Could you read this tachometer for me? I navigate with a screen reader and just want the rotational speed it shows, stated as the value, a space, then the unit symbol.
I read 700 rpm
